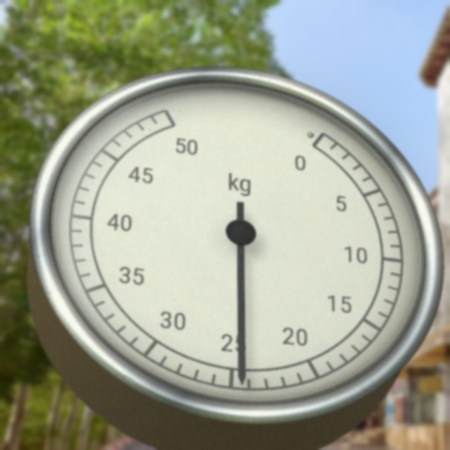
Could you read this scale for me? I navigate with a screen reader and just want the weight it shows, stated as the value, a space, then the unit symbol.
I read 24.5 kg
